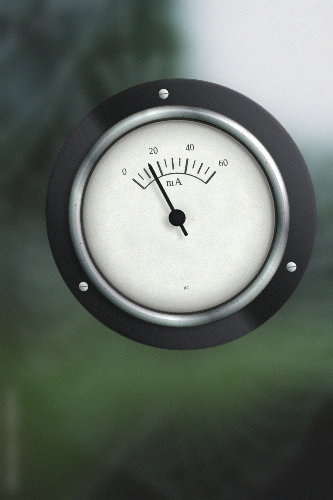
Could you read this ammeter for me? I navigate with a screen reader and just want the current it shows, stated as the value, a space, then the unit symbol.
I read 15 mA
